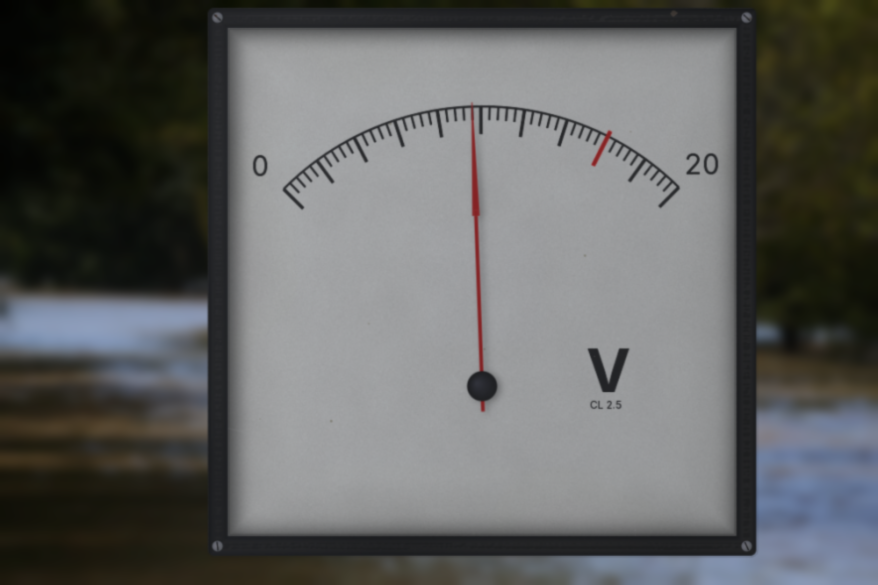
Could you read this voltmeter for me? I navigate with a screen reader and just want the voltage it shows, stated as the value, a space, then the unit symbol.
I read 9.6 V
